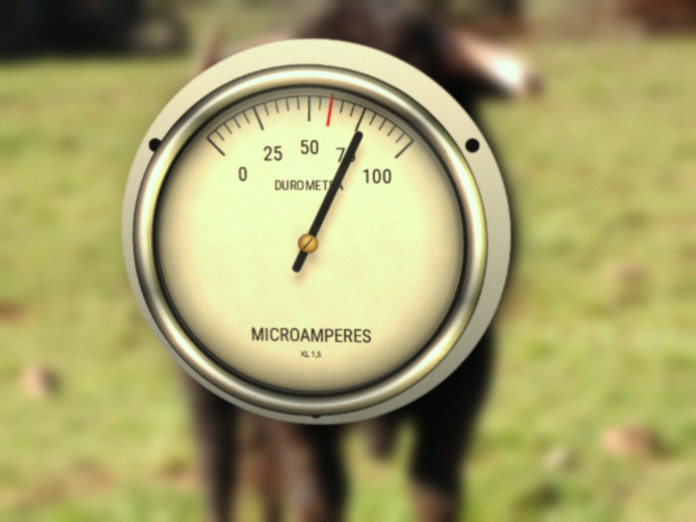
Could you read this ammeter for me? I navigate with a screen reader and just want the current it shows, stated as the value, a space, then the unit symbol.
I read 77.5 µA
